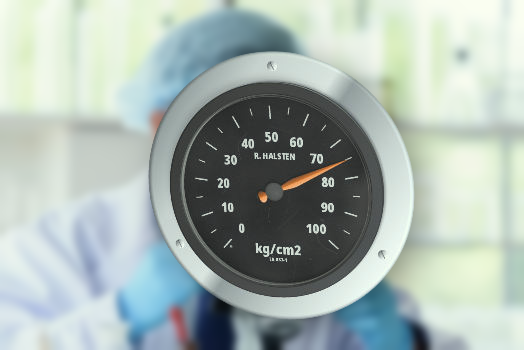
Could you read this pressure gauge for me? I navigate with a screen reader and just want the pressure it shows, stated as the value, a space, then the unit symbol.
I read 75 kg/cm²
